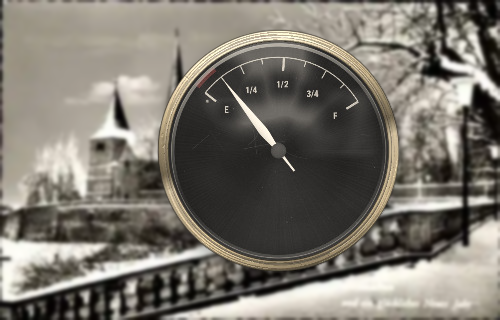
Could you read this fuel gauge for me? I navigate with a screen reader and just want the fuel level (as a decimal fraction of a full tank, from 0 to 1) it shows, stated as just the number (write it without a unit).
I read 0.125
